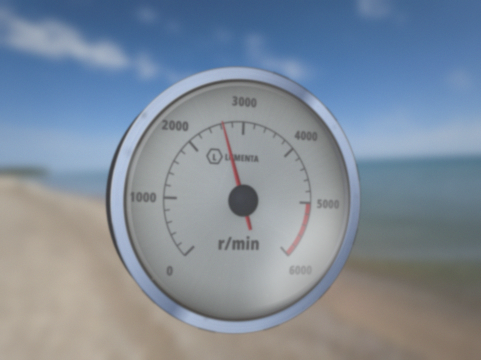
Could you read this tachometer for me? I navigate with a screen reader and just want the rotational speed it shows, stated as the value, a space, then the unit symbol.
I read 2600 rpm
